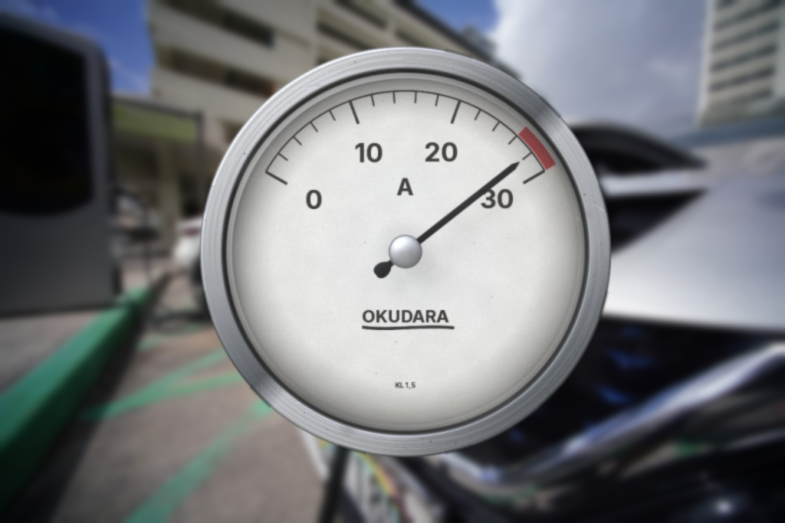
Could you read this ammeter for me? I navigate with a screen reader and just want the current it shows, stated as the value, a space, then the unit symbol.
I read 28 A
